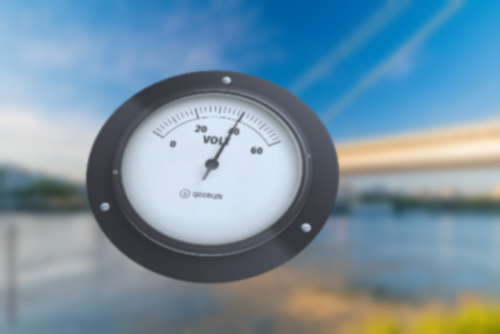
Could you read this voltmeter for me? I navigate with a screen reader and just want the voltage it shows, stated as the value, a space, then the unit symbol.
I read 40 V
